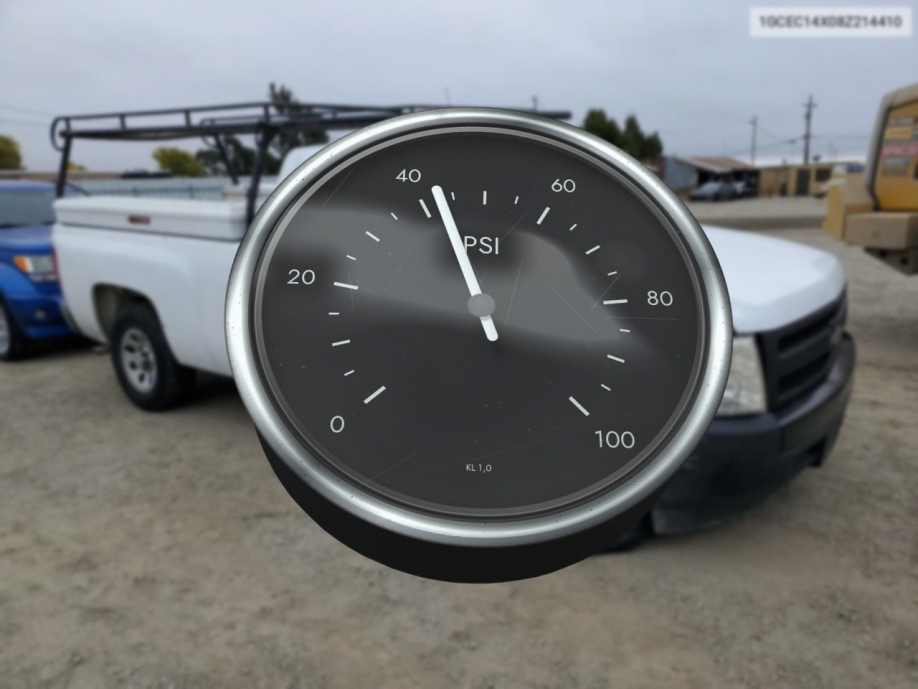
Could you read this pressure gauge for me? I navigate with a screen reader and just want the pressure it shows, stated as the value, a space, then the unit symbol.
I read 42.5 psi
